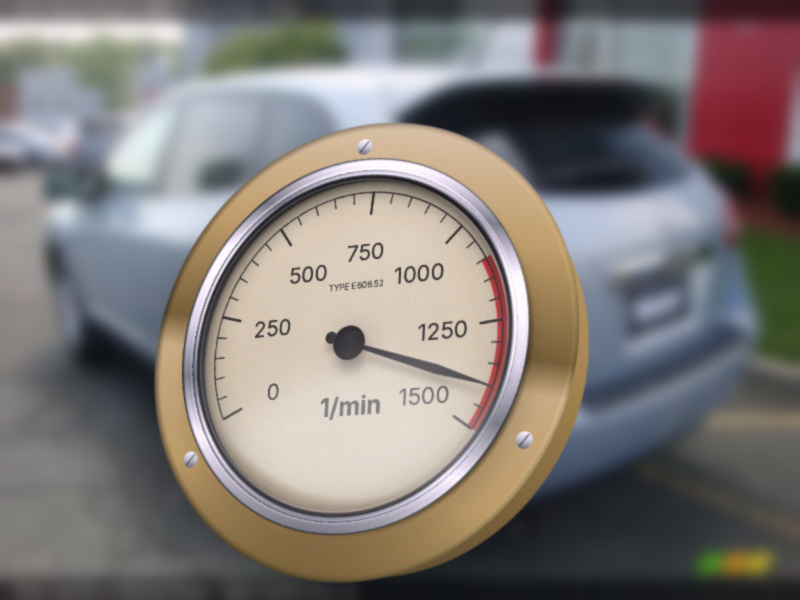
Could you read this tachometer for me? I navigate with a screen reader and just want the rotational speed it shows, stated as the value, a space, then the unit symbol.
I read 1400 rpm
